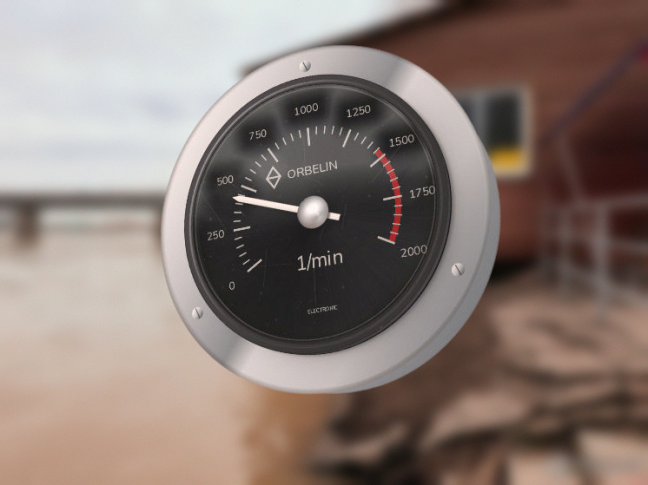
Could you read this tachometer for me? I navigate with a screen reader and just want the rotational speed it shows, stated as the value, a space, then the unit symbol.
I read 425 rpm
